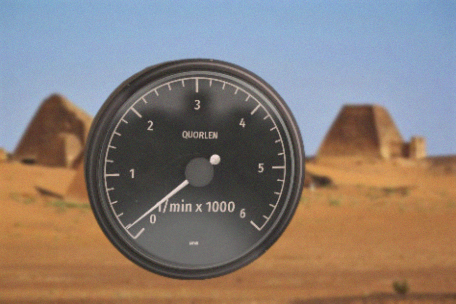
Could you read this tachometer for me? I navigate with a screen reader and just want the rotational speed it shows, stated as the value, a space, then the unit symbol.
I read 200 rpm
